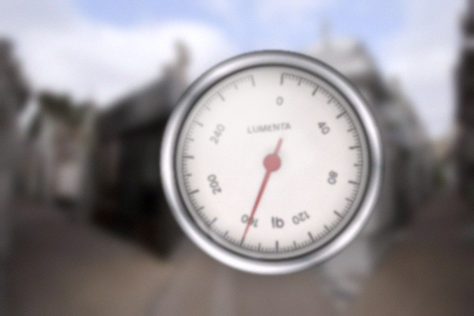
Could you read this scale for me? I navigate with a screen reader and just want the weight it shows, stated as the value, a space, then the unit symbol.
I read 160 lb
